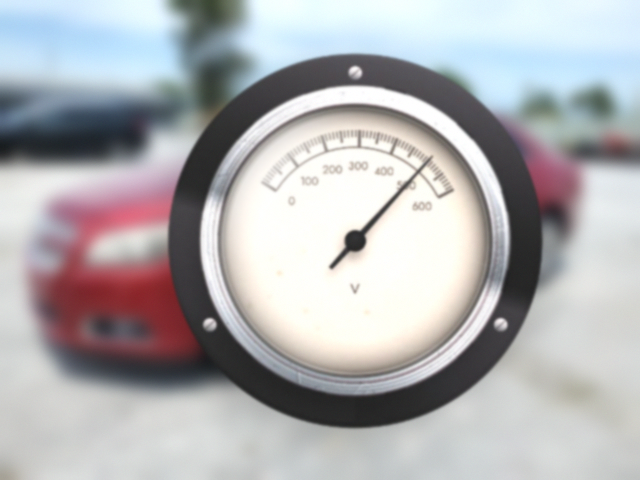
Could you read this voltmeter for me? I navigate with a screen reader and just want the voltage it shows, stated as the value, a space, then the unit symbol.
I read 500 V
